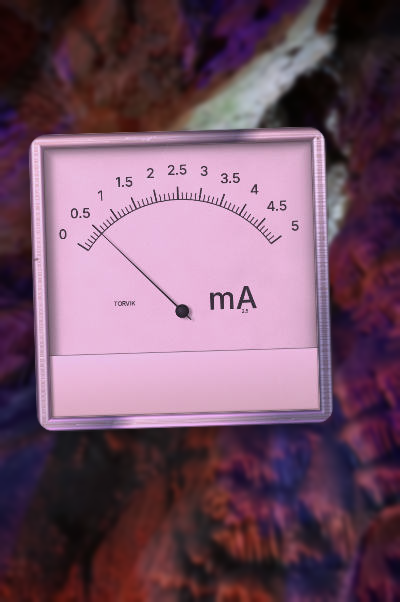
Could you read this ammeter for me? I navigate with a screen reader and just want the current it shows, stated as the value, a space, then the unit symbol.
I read 0.5 mA
